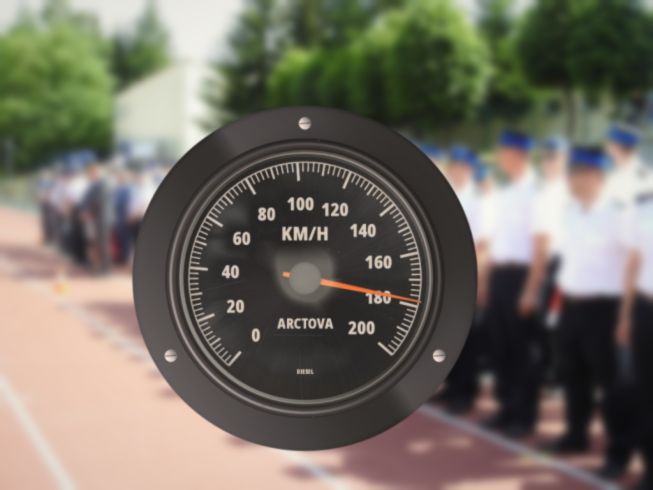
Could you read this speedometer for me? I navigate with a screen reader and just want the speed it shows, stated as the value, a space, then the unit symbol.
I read 178 km/h
